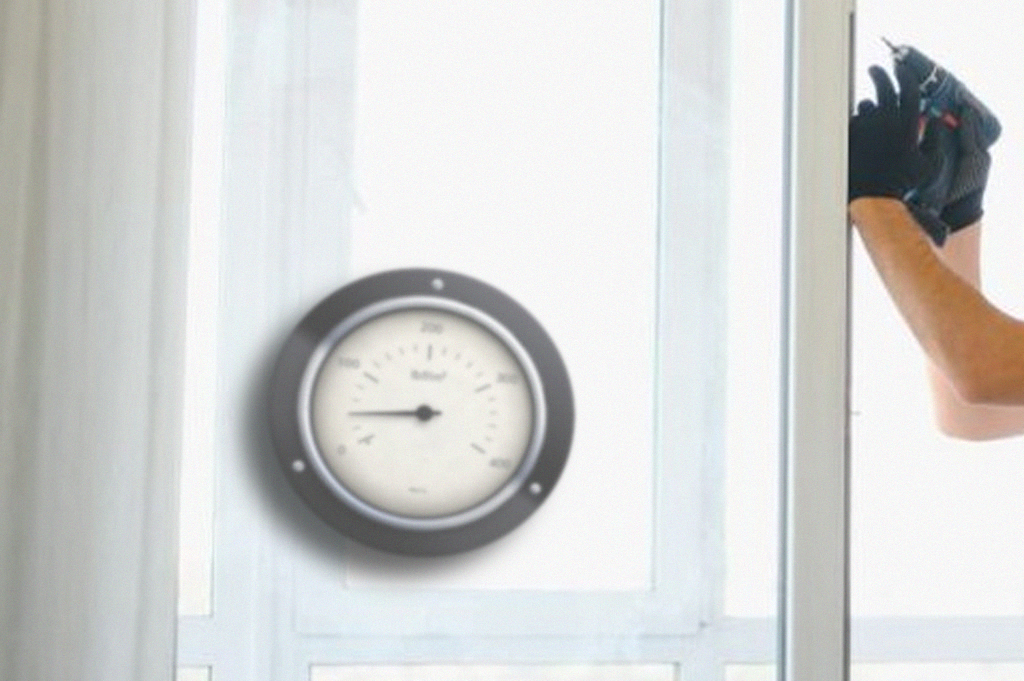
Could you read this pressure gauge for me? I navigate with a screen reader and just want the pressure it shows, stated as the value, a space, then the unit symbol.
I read 40 psi
